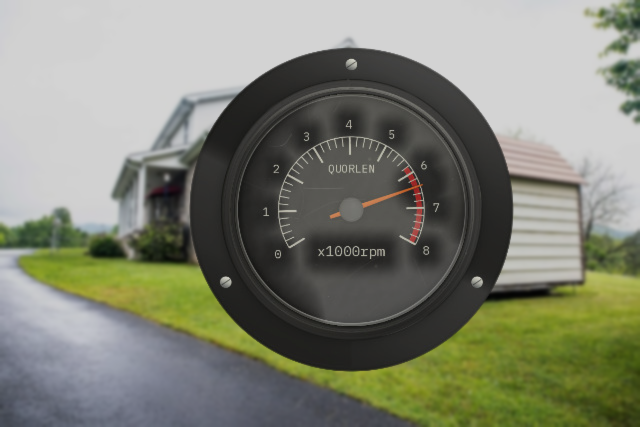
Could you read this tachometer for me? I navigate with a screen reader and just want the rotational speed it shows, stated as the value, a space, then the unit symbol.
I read 6400 rpm
